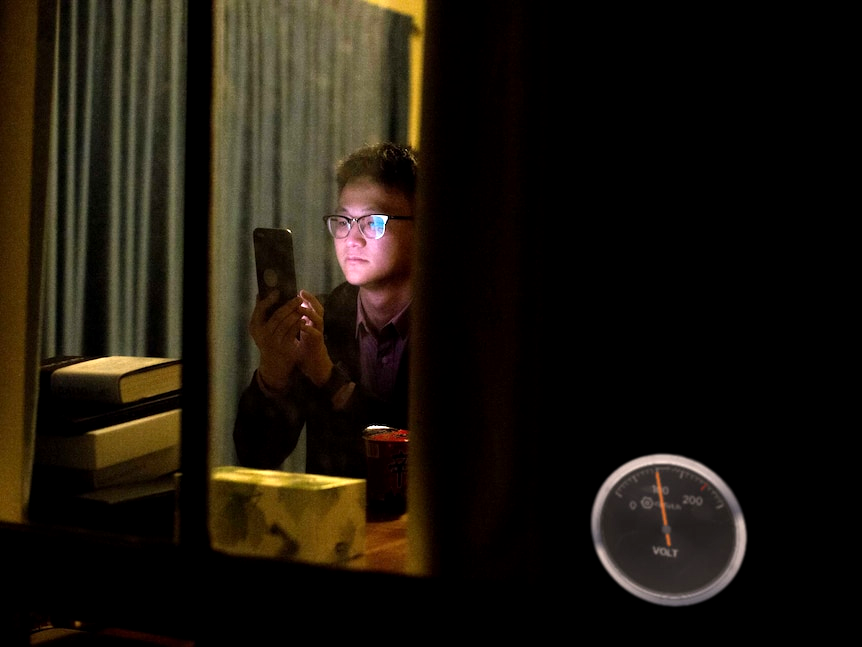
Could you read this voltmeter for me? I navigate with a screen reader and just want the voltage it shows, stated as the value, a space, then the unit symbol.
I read 100 V
